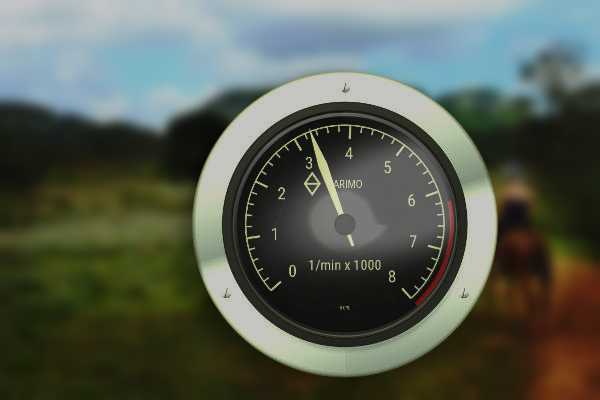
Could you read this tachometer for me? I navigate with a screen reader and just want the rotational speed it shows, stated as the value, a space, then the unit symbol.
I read 3300 rpm
